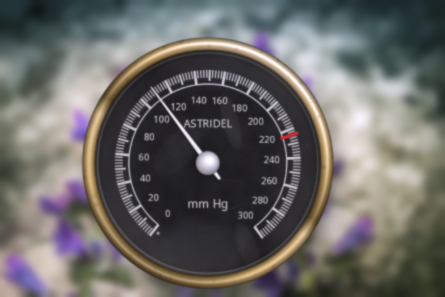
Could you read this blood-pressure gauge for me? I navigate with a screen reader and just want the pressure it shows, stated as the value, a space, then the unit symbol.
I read 110 mmHg
